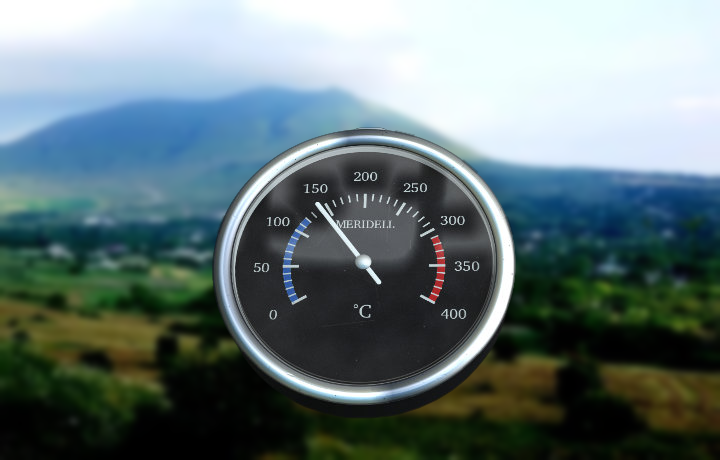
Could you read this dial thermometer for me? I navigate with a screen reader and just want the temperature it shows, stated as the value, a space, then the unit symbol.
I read 140 °C
